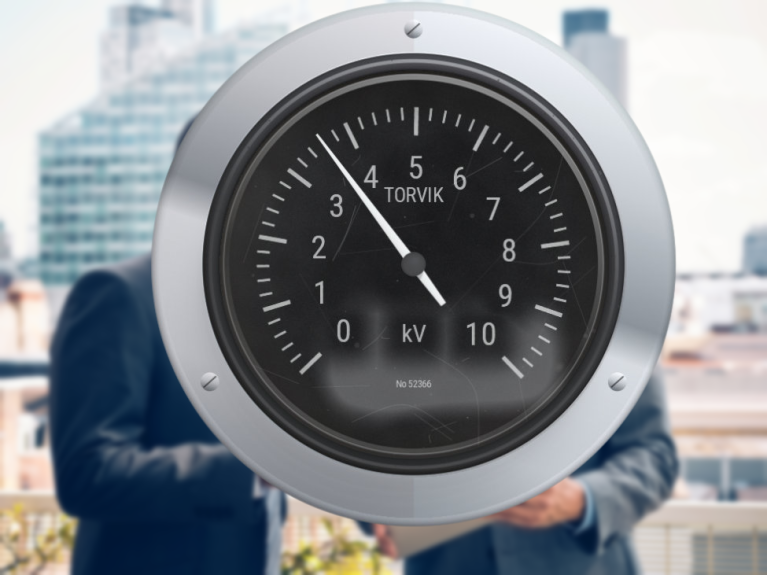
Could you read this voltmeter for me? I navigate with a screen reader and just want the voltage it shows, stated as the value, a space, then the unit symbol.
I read 3.6 kV
